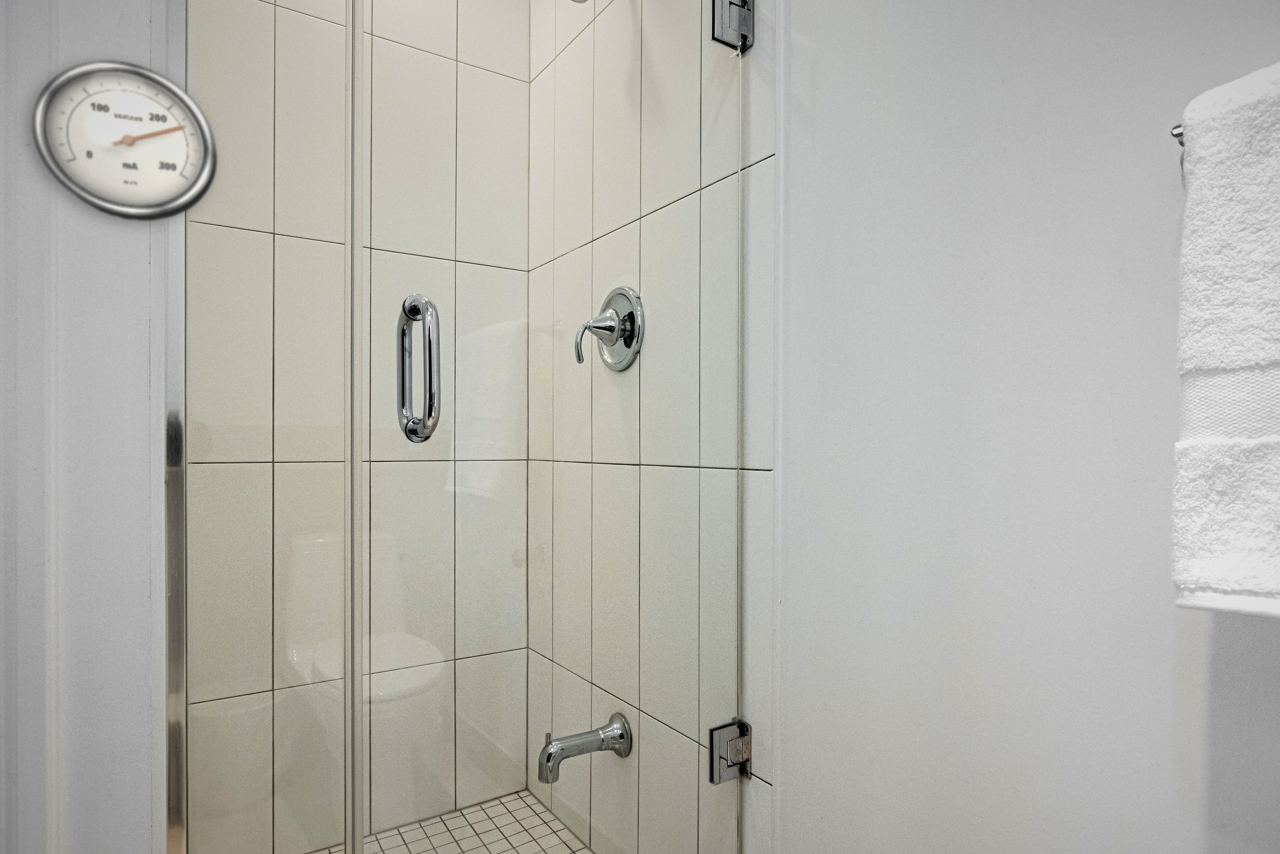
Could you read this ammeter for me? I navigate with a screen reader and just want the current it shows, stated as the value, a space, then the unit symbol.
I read 230 mA
